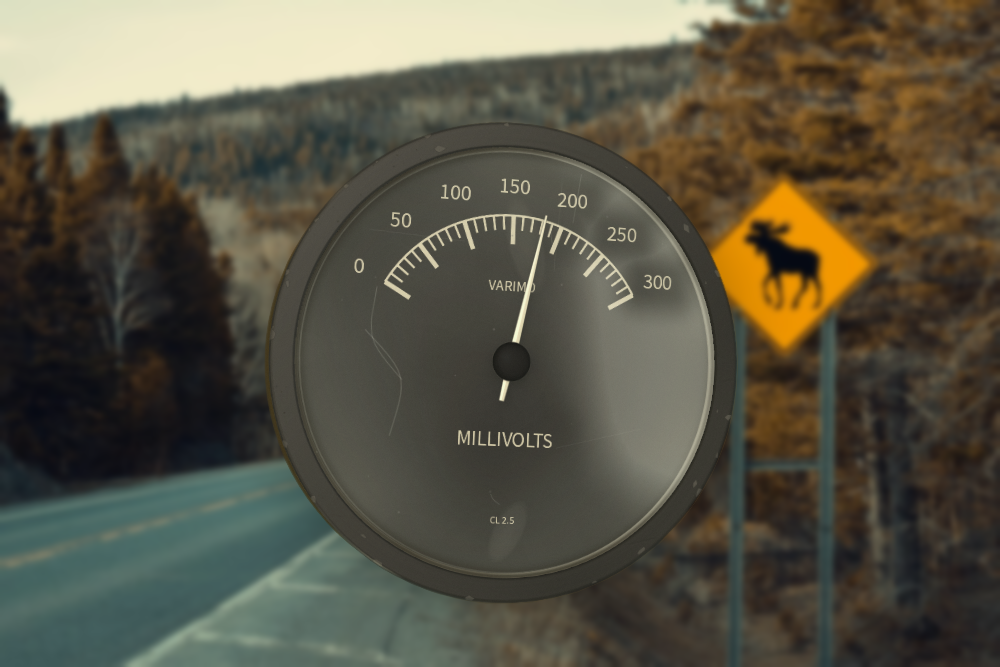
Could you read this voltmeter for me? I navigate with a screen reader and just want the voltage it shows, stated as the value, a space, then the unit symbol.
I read 180 mV
